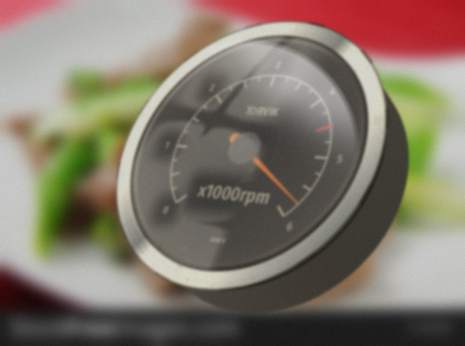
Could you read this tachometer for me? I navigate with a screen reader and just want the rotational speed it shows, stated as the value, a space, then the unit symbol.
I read 5750 rpm
